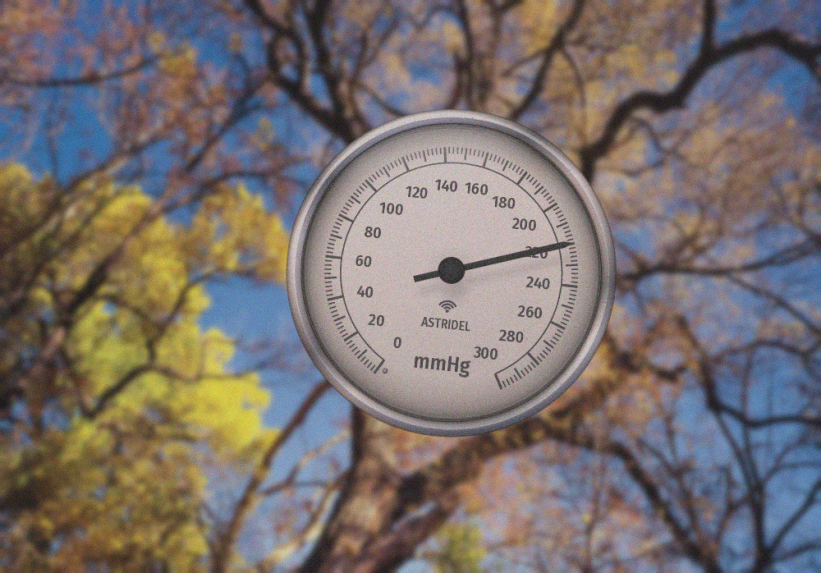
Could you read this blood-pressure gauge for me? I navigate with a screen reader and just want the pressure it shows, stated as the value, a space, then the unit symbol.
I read 220 mmHg
